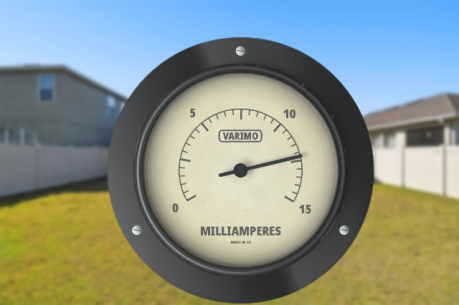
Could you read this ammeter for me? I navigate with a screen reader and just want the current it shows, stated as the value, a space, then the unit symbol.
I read 12.25 mA
